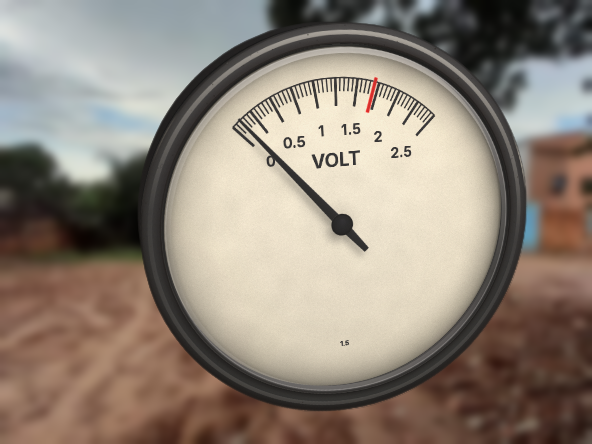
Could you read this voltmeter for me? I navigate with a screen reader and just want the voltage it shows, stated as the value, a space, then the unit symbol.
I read 0.1 V
